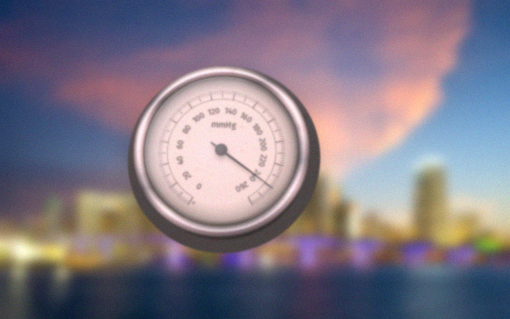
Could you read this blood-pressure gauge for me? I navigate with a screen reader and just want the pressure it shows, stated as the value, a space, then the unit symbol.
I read 240 mmHg
